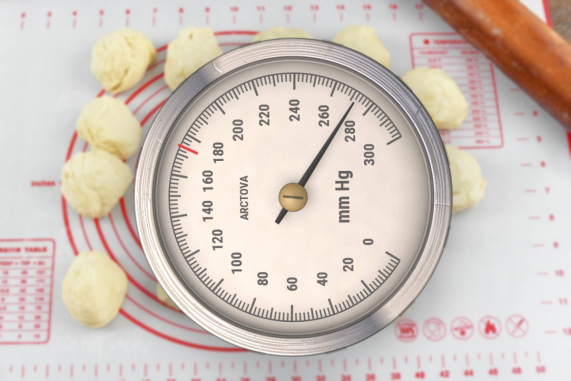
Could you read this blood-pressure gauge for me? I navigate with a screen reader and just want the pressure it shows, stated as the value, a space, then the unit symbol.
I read 272 mmHg
